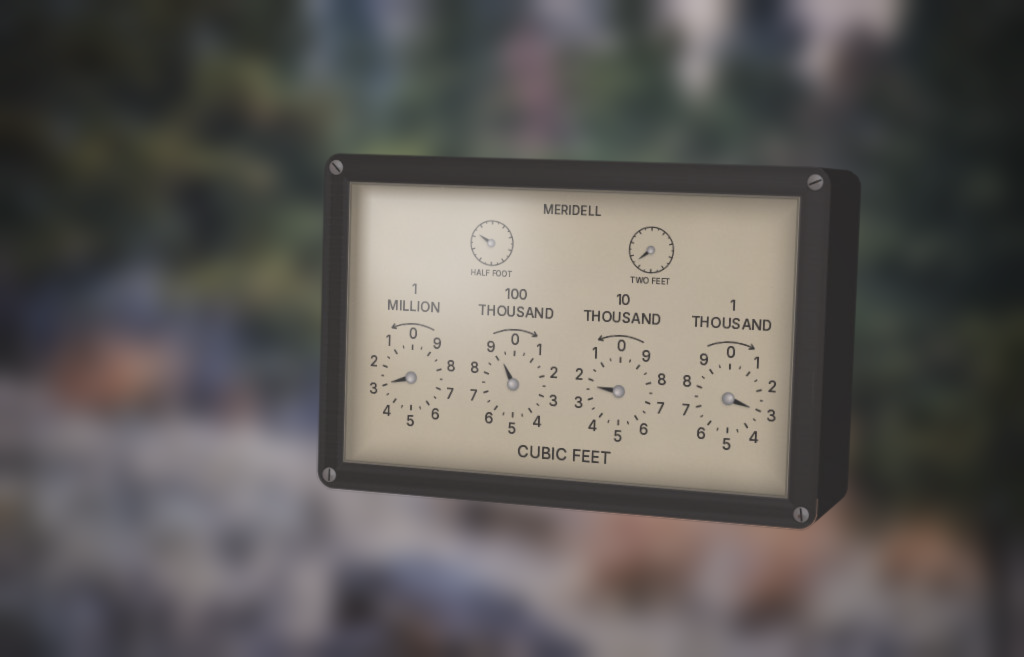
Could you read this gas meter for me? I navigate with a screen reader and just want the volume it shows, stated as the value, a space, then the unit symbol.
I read 292300 ft³
